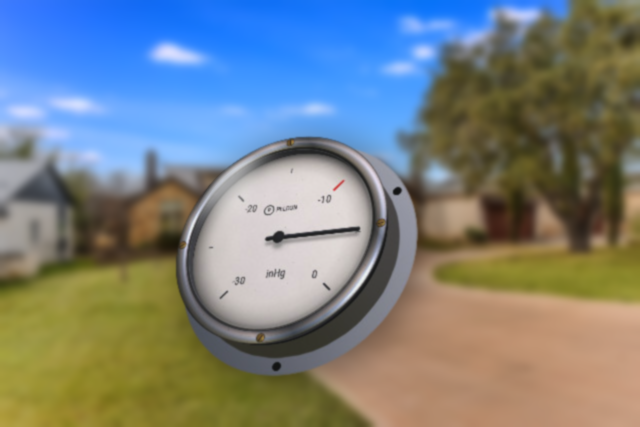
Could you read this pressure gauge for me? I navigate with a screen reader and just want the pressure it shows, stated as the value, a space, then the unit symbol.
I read -5 inHg
